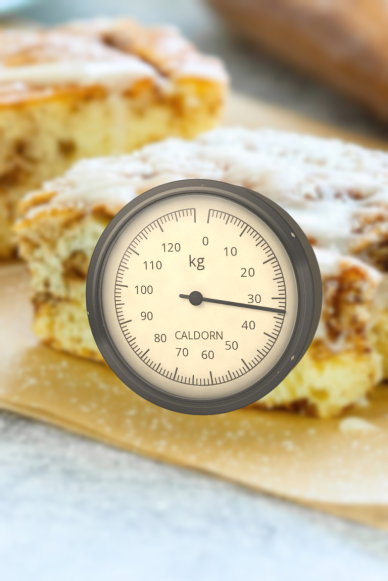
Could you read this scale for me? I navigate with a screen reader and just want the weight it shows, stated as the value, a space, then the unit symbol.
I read 33 kg
